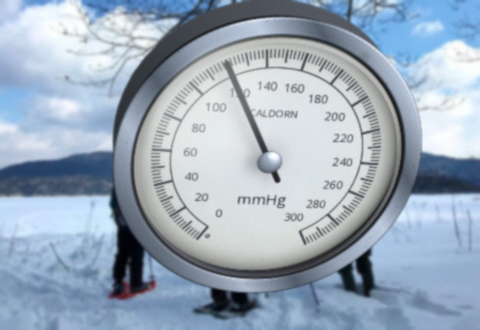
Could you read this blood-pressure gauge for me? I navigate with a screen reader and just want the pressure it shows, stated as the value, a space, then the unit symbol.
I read 120 mmHg
